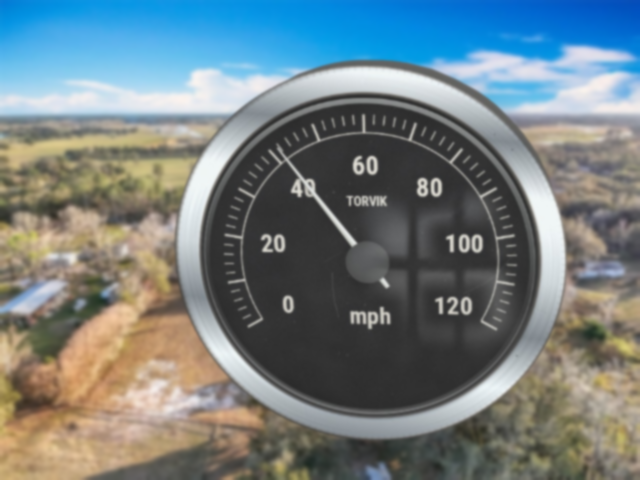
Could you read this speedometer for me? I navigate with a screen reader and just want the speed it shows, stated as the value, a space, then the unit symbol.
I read 42 mph
